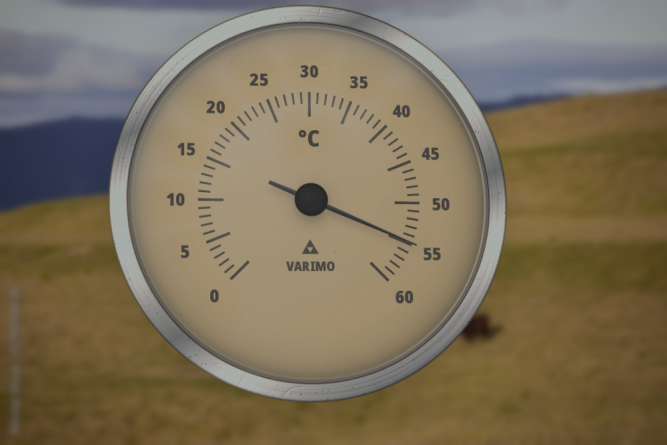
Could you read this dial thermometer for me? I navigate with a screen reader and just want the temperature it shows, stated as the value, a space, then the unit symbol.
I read 55 °C
